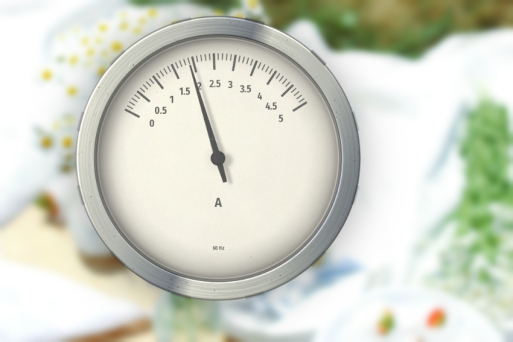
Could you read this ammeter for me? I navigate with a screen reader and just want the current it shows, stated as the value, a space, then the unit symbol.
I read 1.9 A
